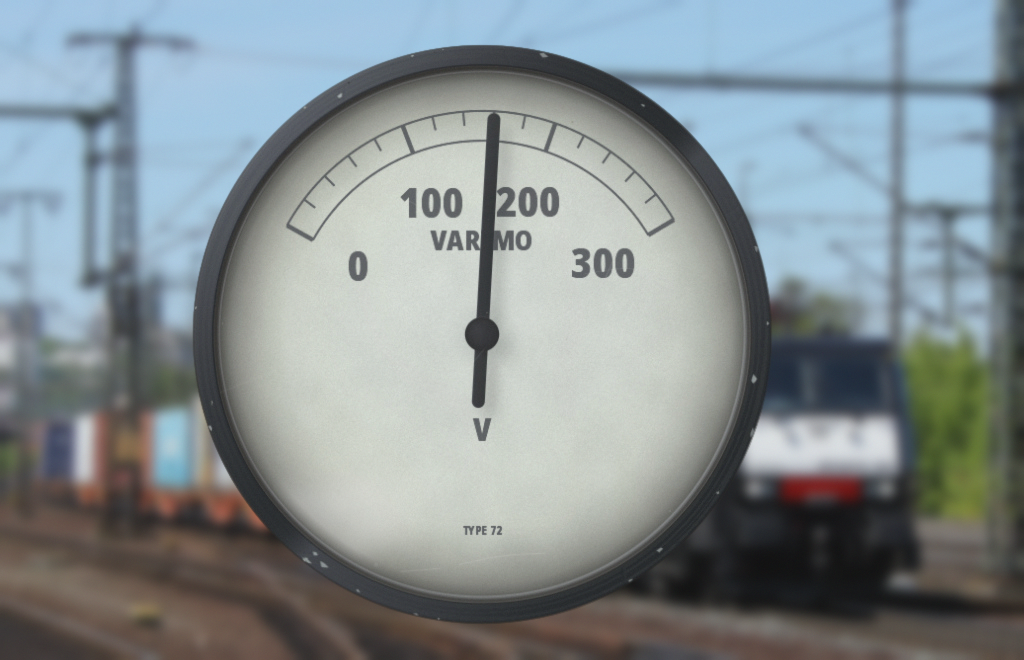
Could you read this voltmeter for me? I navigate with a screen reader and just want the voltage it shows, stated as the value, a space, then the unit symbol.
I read 160 V
